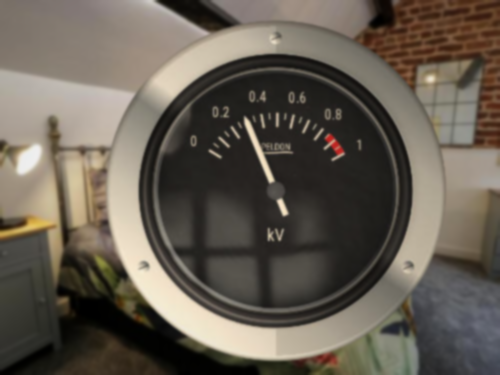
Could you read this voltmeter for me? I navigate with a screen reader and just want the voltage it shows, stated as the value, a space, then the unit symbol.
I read 0.3 kV
